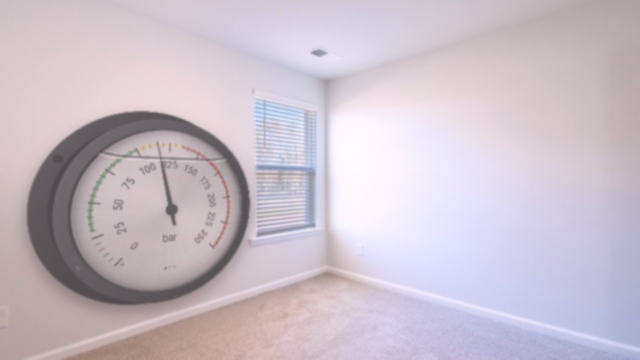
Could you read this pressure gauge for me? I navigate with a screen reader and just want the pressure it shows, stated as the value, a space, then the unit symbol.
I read 115 bar
